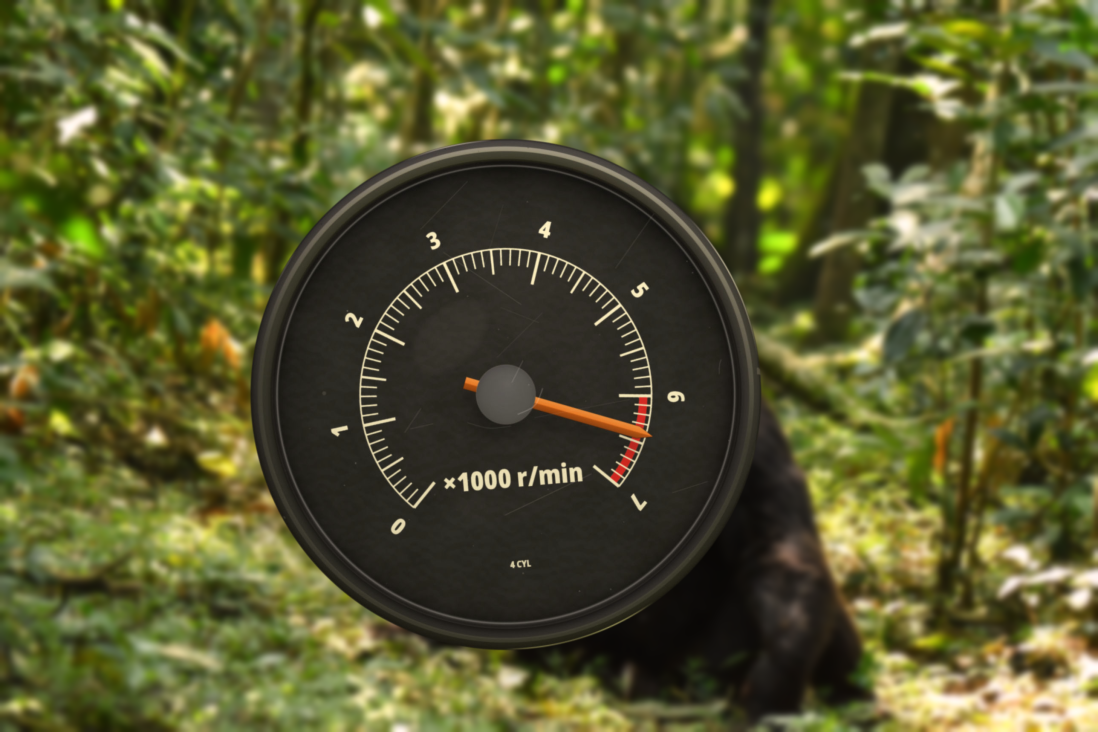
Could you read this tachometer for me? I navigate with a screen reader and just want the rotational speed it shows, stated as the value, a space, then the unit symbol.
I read 6400 rpm
